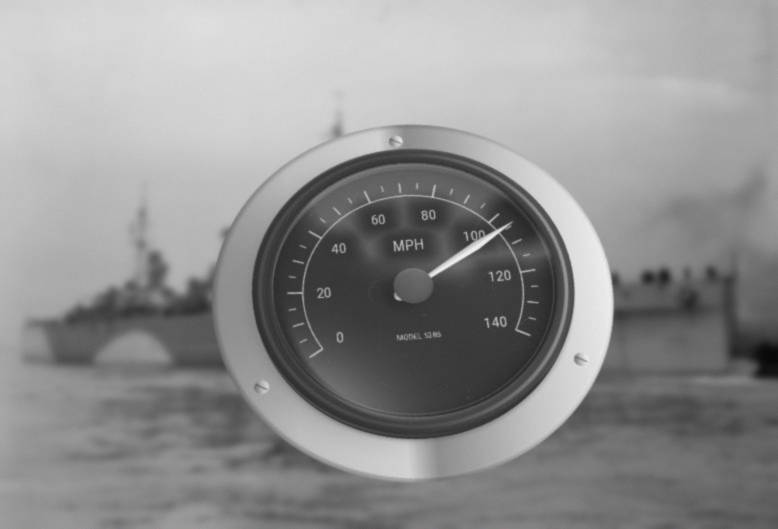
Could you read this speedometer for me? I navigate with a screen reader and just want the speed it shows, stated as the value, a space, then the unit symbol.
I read 105 mph
